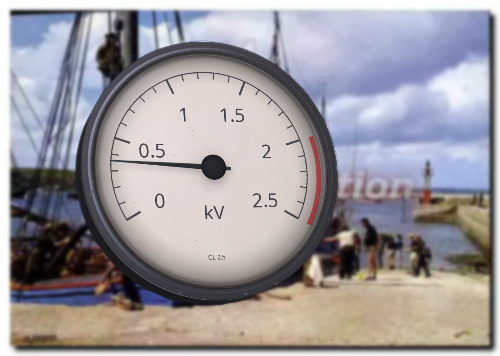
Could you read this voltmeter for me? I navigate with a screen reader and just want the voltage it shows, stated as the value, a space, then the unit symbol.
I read 0.35 kV
